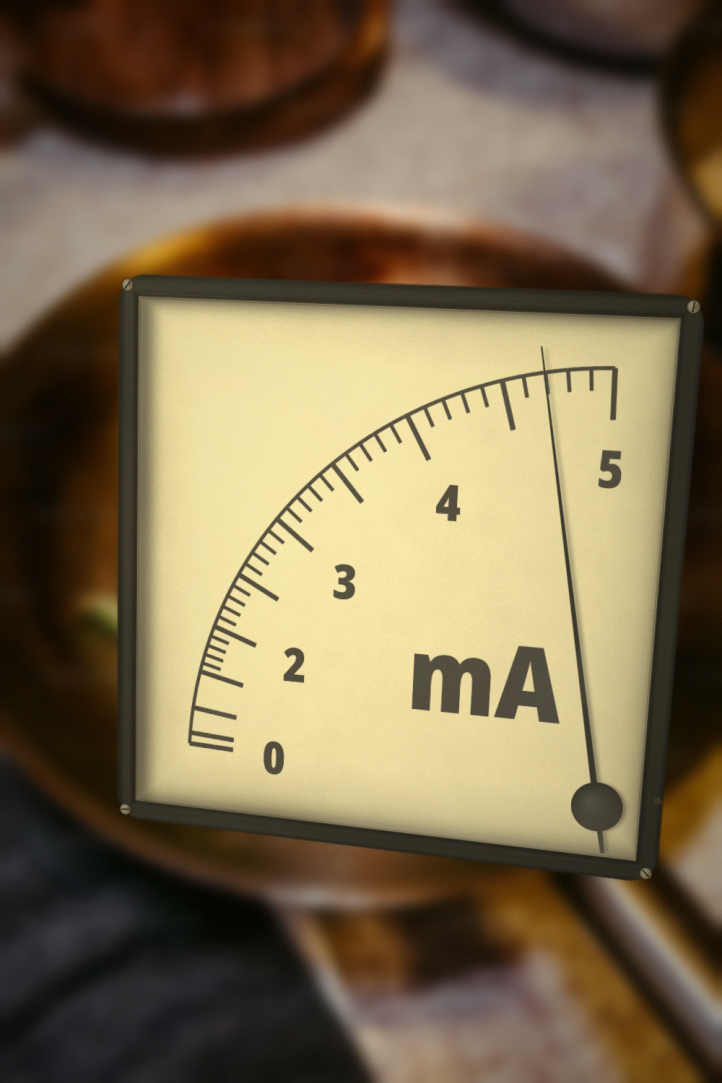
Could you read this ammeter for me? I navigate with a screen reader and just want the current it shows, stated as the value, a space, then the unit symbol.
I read 4.7 mA
